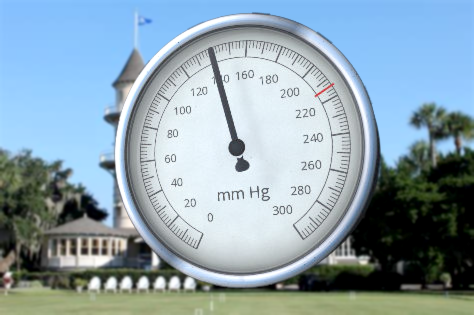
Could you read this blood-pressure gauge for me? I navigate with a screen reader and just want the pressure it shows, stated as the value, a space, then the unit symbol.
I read 140 mmHg
